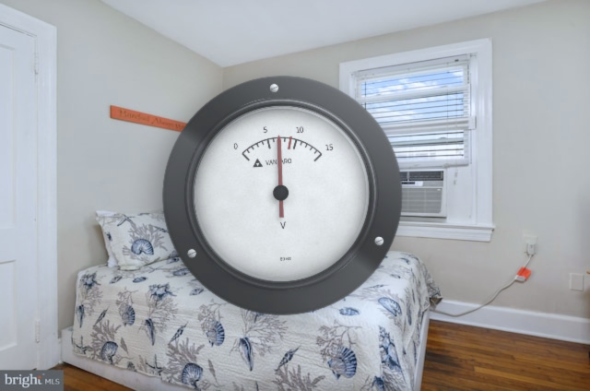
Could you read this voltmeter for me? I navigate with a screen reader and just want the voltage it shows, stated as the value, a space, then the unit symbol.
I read 7 V
